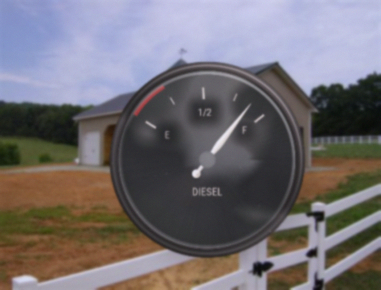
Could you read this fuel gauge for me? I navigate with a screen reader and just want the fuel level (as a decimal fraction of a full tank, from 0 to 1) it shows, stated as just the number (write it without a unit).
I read 0.875
